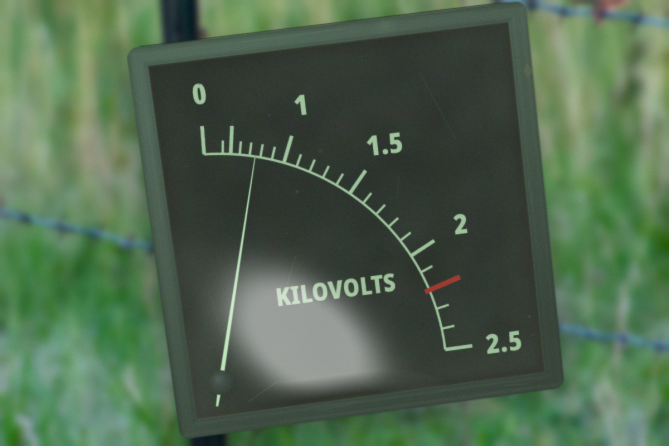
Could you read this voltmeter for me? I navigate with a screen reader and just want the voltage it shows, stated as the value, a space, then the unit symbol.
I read 0.75 kV
